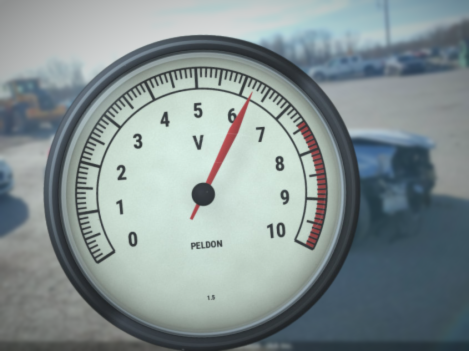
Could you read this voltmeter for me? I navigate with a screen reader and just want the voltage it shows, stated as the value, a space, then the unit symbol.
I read 6.2 V
